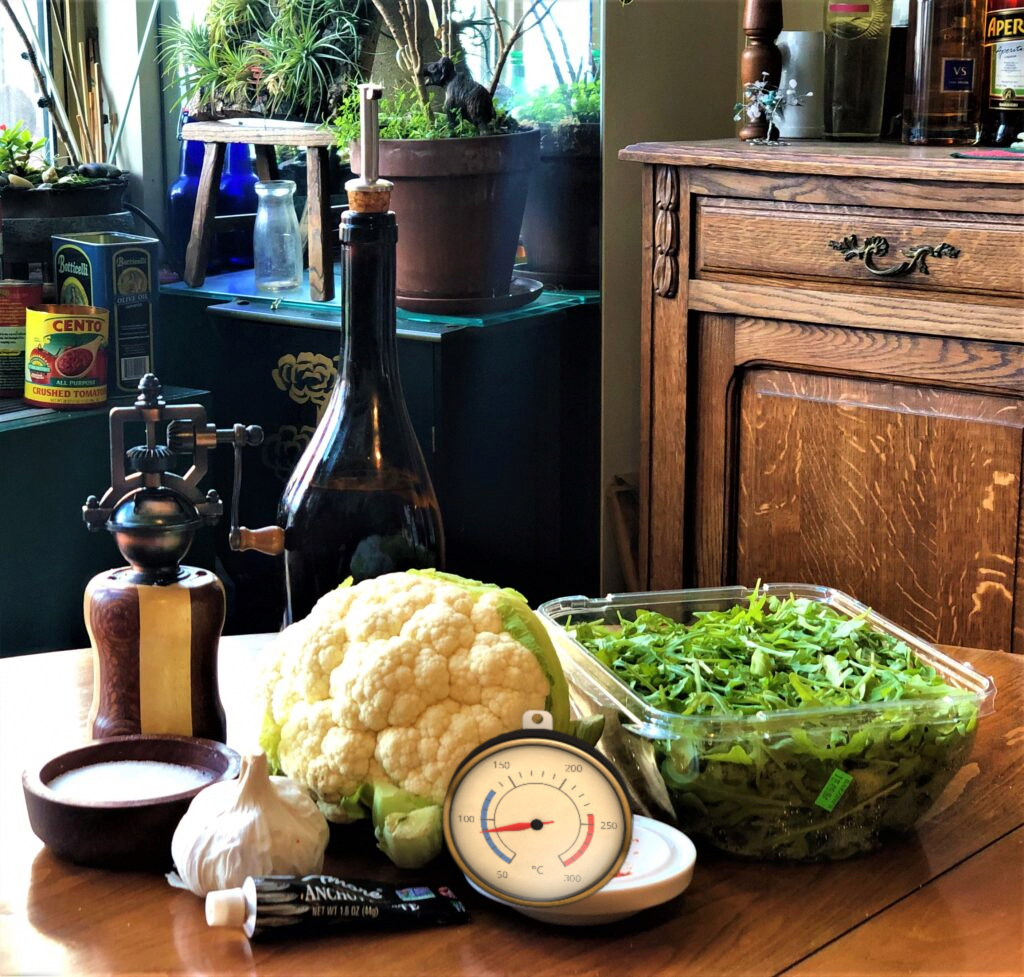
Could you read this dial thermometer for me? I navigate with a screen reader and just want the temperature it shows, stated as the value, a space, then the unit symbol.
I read 90 °C
